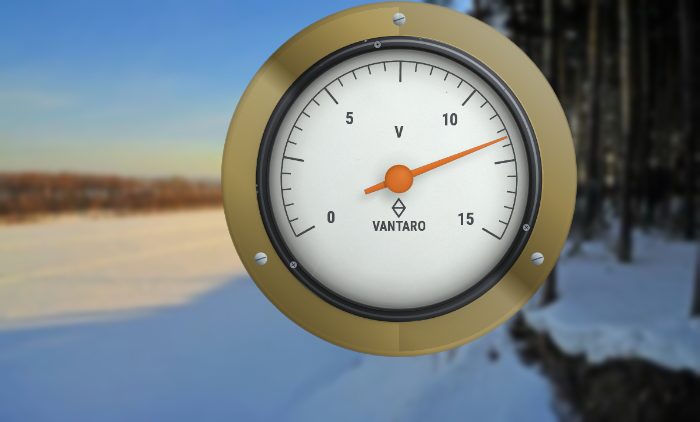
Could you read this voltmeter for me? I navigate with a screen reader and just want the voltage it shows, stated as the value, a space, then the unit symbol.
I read 11.75 V
